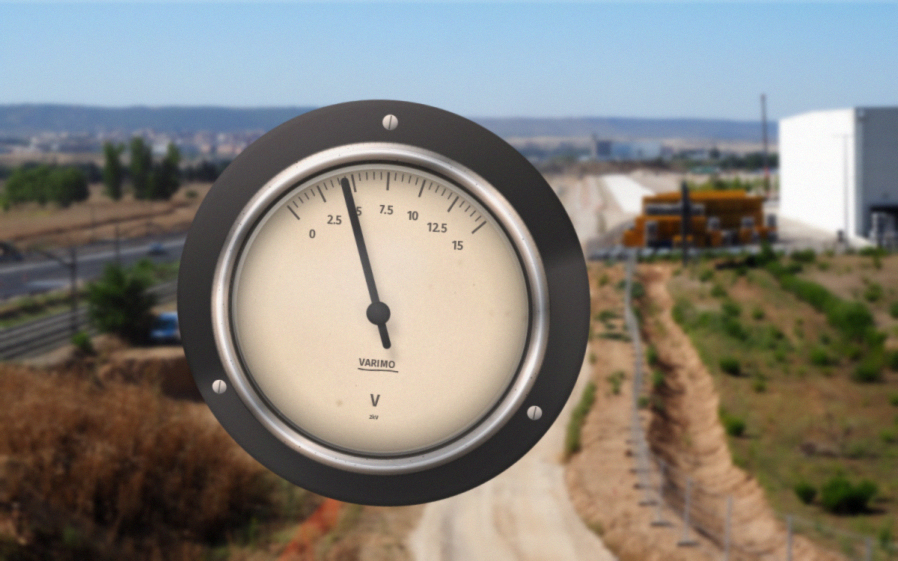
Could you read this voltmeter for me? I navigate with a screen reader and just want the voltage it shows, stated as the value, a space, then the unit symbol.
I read 4.5 V
